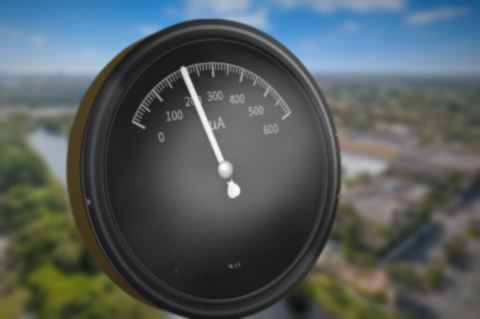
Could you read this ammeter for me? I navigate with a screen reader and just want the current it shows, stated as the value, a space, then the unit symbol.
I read 200 µA
